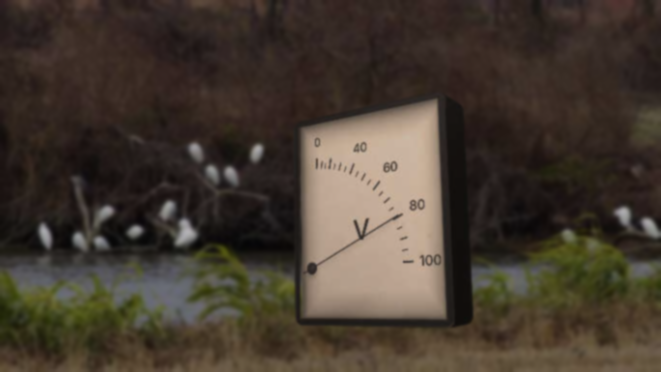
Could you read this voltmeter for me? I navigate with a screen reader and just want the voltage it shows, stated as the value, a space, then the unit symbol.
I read 80 V
